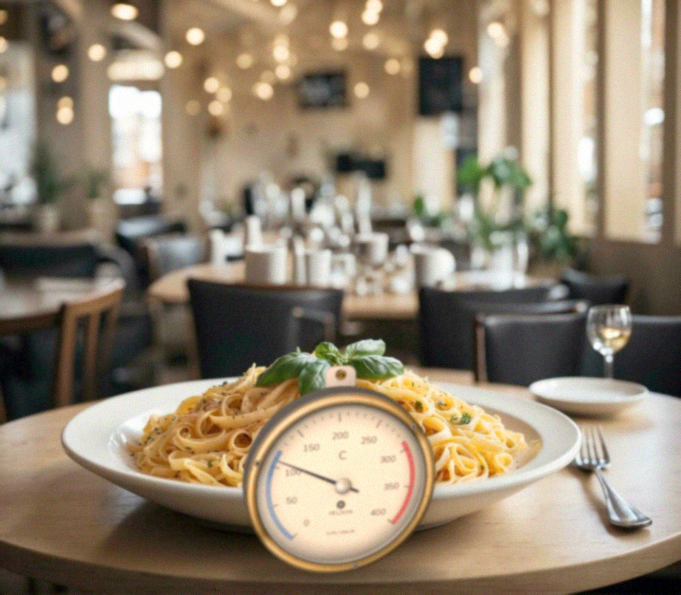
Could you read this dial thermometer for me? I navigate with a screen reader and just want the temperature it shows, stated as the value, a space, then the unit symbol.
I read 110 °C
